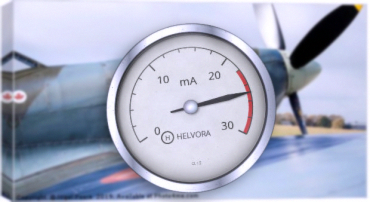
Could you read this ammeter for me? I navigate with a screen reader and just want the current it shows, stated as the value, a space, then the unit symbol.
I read 25 mA
